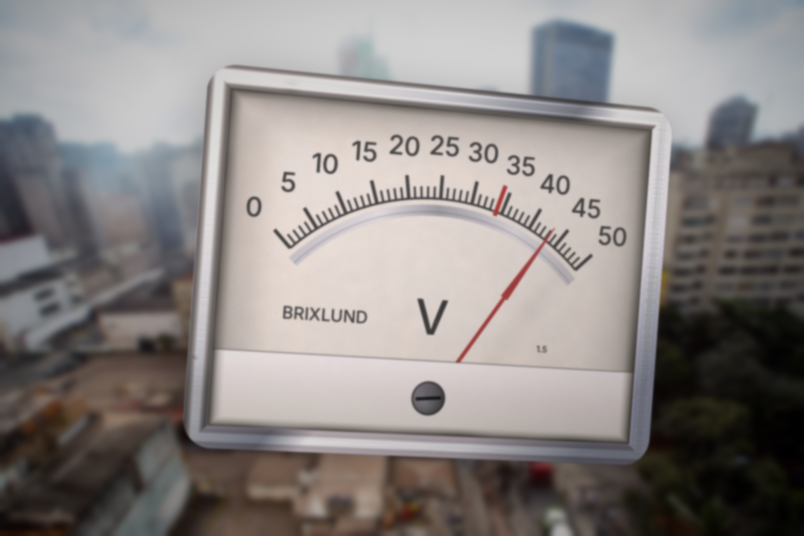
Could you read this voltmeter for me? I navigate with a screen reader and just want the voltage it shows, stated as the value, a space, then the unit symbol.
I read 43 V
